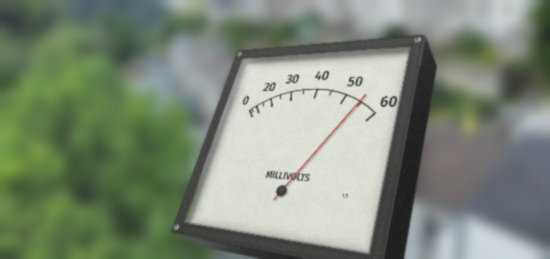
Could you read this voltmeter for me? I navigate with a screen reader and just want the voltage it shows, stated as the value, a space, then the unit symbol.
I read 55 mV
